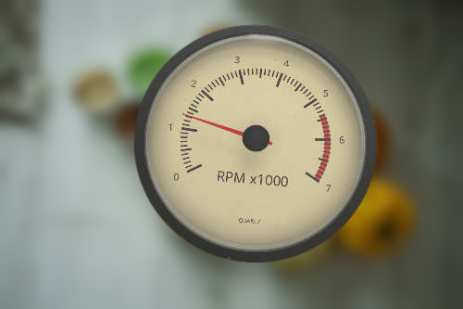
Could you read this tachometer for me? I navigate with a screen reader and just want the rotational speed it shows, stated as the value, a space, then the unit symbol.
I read 1300 rpm
